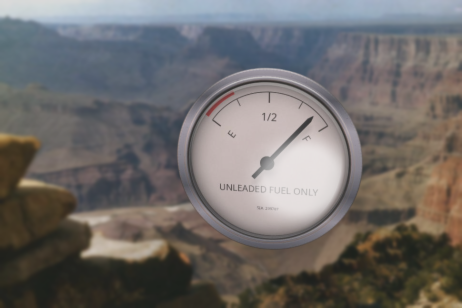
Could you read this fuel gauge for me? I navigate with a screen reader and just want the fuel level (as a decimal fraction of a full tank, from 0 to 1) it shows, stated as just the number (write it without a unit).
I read 0.875
